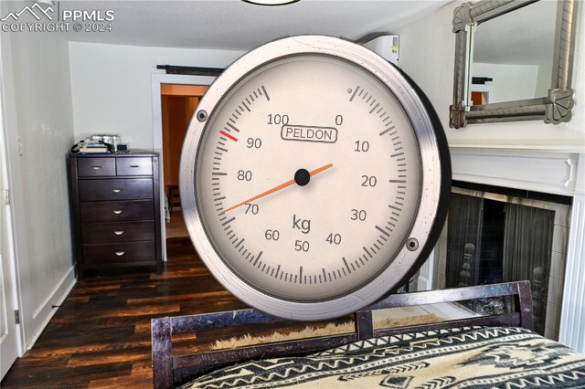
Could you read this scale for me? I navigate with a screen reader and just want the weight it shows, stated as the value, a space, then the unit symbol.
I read 72 kg
